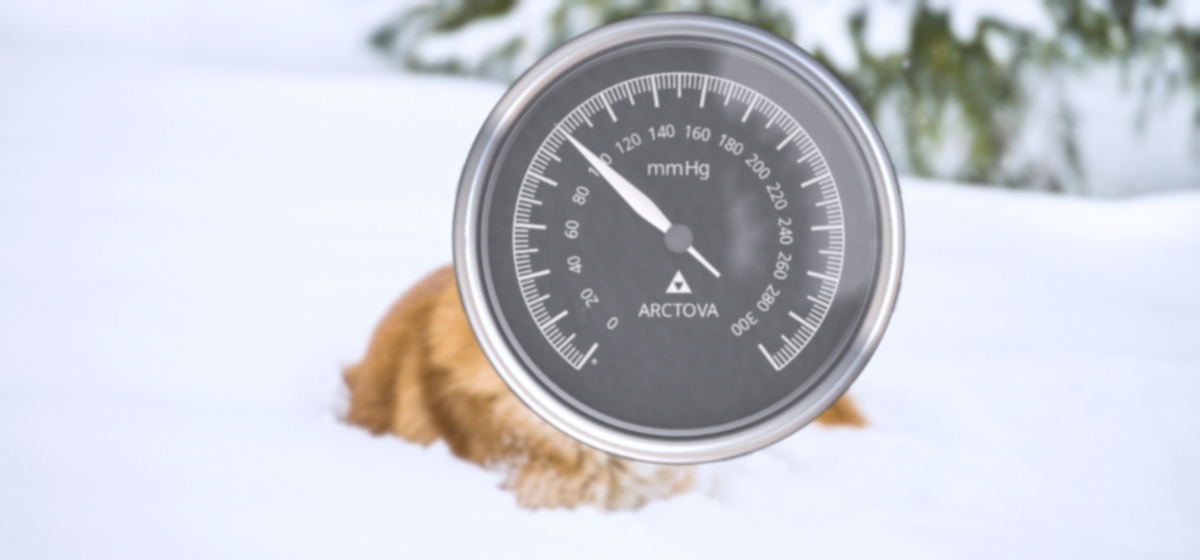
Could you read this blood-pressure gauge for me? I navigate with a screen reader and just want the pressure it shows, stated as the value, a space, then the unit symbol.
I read 100 mmHg
